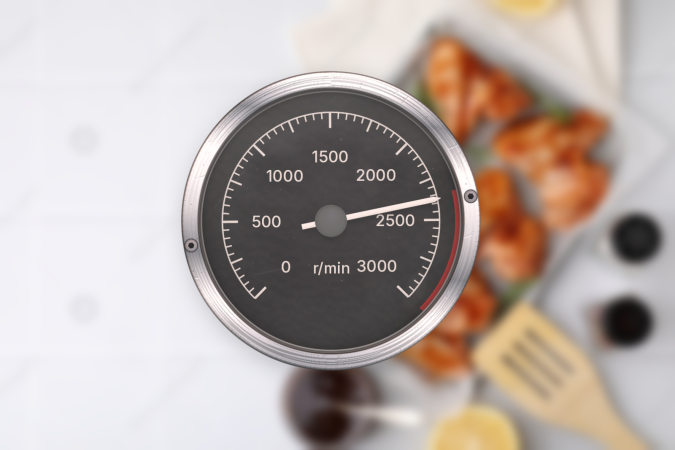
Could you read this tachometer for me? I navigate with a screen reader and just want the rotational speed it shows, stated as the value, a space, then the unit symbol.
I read 2375 rpm
